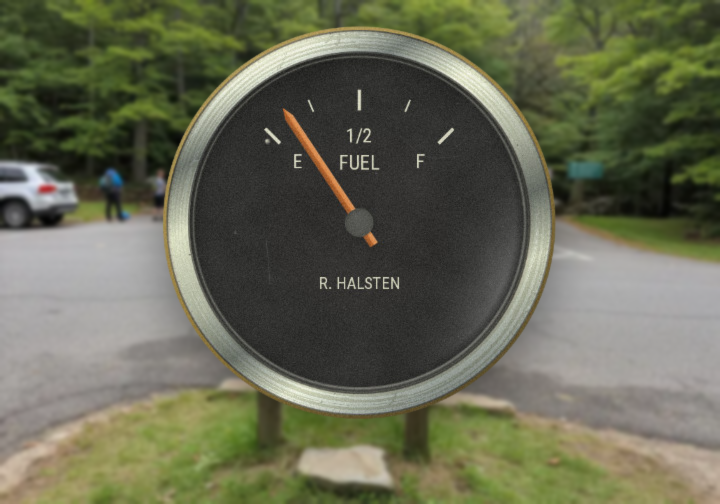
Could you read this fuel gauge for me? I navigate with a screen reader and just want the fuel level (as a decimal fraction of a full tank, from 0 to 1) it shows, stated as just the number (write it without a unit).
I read 0.125
